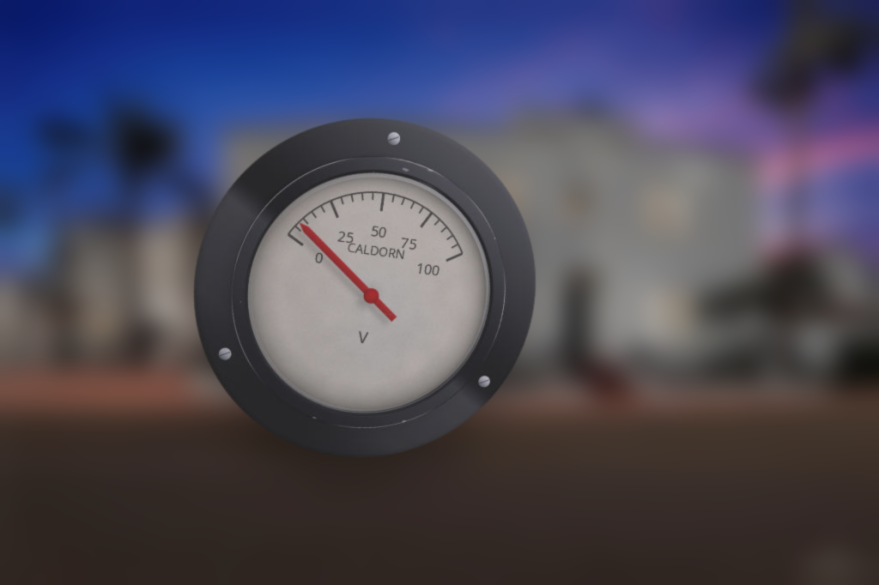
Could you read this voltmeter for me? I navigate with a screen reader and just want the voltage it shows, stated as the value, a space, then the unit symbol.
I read 7.5 V
